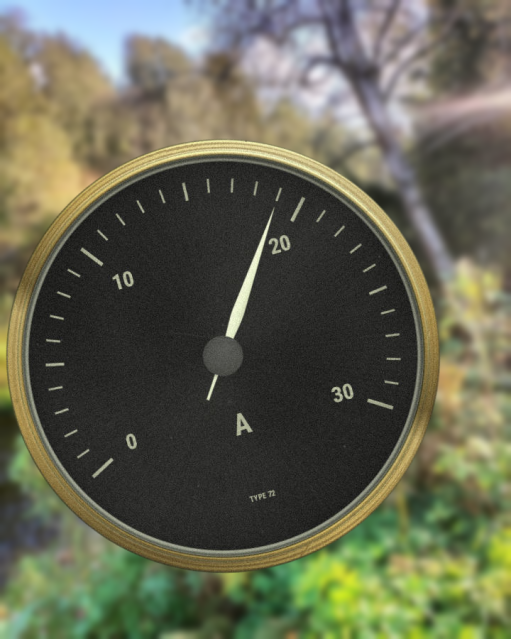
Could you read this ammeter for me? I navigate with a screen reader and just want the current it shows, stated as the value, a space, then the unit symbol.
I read 19 A
